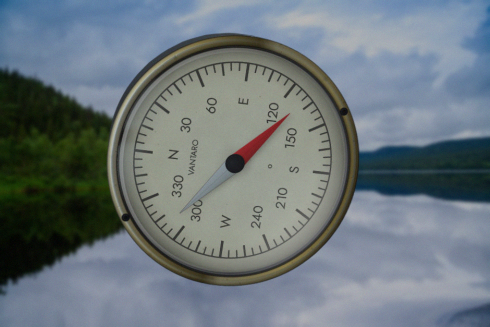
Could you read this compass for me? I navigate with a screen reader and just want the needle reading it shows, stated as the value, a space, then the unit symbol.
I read 130 °
